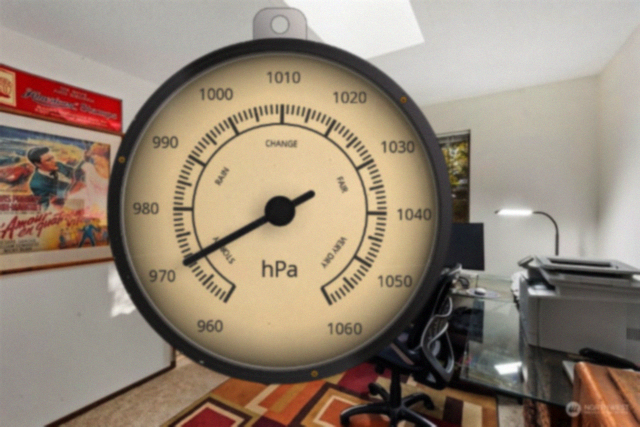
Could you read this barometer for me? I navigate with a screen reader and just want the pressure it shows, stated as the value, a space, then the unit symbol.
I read 970 hPa
